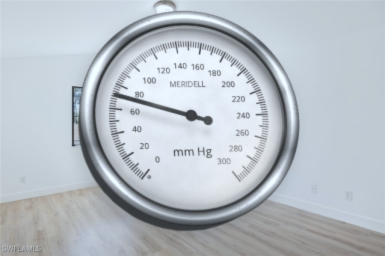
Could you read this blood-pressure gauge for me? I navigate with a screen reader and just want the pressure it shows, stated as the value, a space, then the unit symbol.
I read 70 mmHg
